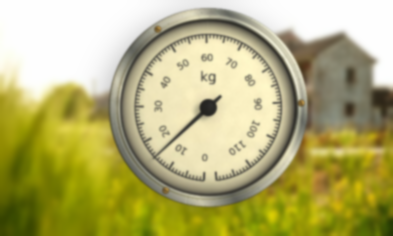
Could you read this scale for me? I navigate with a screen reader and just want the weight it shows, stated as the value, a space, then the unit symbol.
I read 15 kg
